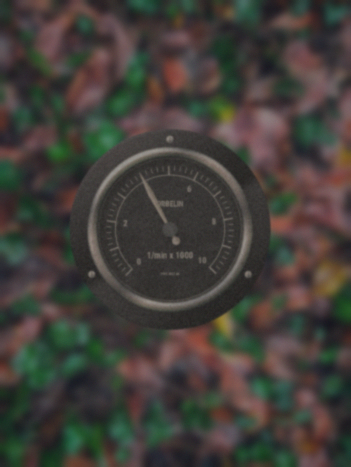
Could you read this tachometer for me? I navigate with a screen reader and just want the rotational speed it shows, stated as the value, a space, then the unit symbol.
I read 4000 rpm
